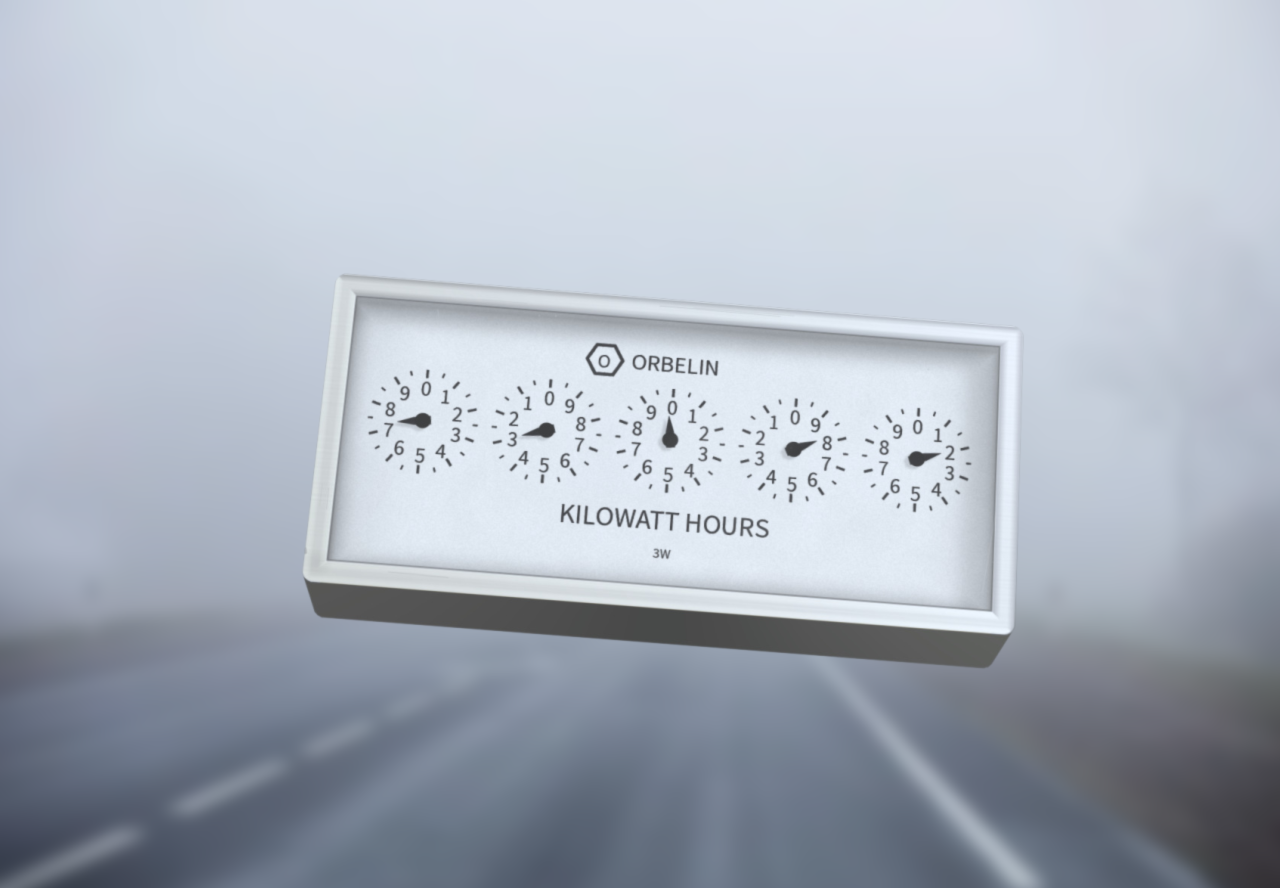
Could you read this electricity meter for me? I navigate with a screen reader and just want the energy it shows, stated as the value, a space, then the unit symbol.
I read 72982 kWh
